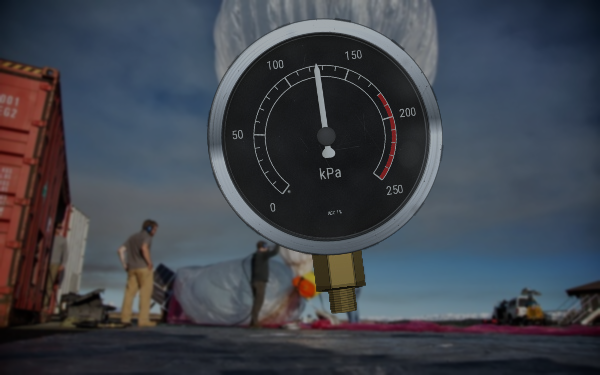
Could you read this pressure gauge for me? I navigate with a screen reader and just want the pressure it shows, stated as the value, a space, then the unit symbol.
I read 125 kPa
